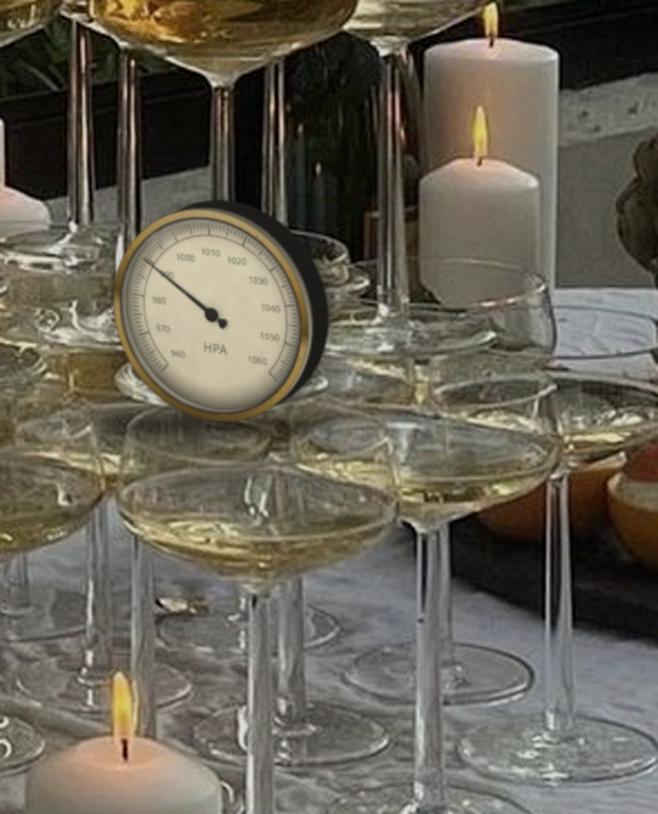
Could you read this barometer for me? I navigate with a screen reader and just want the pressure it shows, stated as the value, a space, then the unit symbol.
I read 990 hPa
